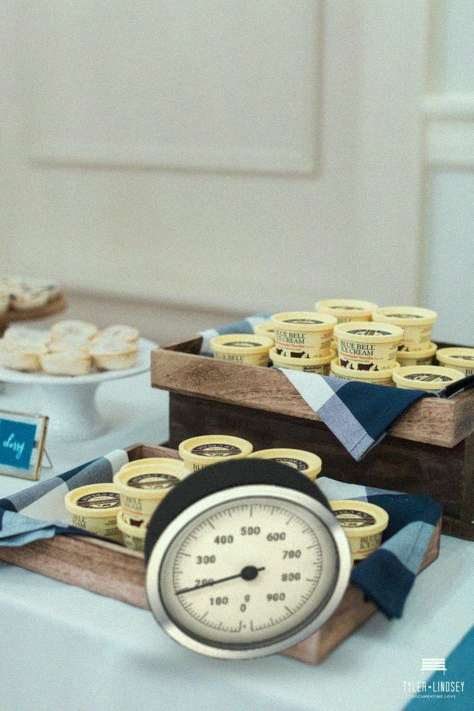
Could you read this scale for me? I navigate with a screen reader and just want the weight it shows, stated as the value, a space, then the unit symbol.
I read 200 g
